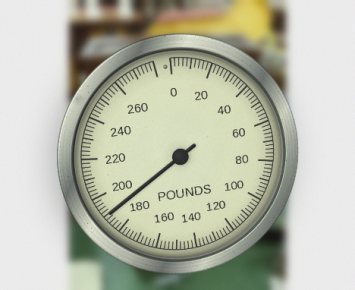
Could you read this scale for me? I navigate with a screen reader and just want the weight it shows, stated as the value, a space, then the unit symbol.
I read 190 lb
